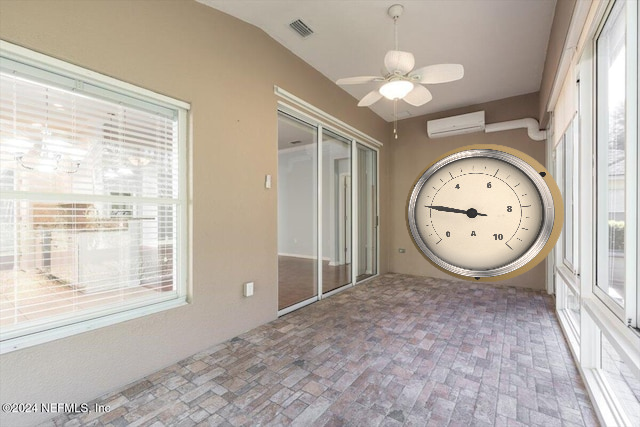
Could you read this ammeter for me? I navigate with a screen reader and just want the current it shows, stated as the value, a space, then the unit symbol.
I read 2 A
